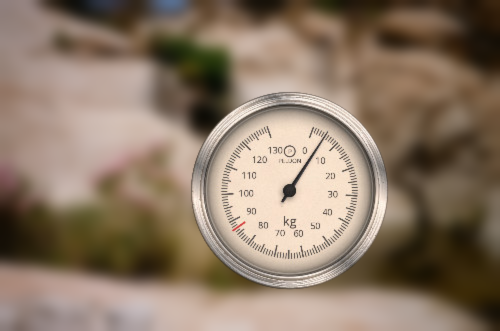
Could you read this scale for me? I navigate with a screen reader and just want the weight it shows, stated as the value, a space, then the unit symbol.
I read 5 kg
